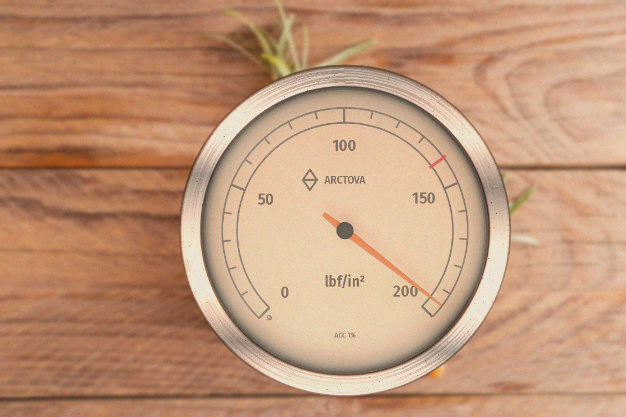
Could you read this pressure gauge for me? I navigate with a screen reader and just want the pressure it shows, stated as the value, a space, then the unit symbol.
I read 195 psi
